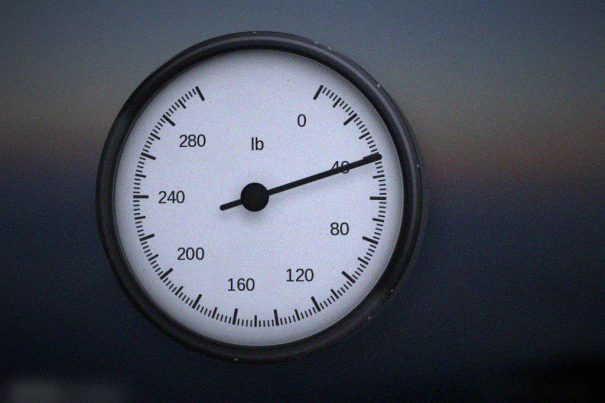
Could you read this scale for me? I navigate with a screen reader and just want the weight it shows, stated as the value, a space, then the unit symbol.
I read 42 lb
